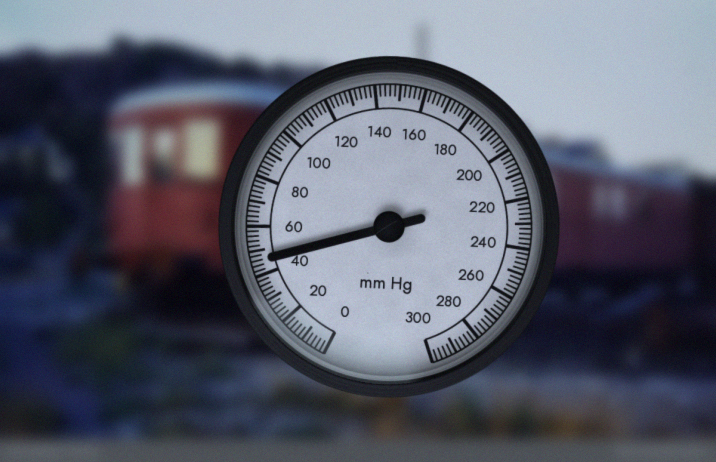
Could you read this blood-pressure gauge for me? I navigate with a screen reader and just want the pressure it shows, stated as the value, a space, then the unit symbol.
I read 46 mmHg
